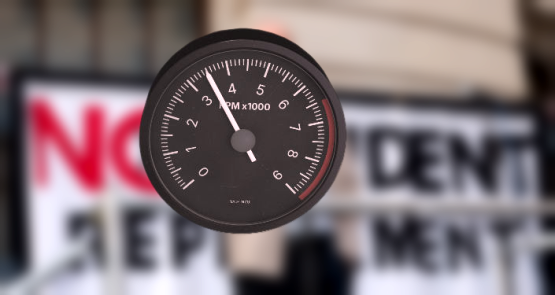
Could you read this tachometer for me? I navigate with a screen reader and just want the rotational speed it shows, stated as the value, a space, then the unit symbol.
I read 3500 rpm
